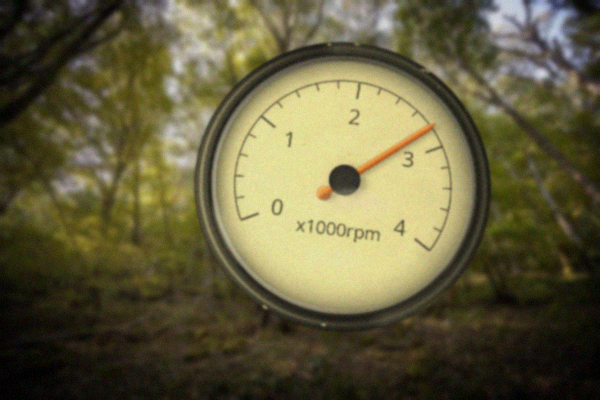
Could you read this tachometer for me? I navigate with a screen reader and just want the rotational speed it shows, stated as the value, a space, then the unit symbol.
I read 2800 rpm
